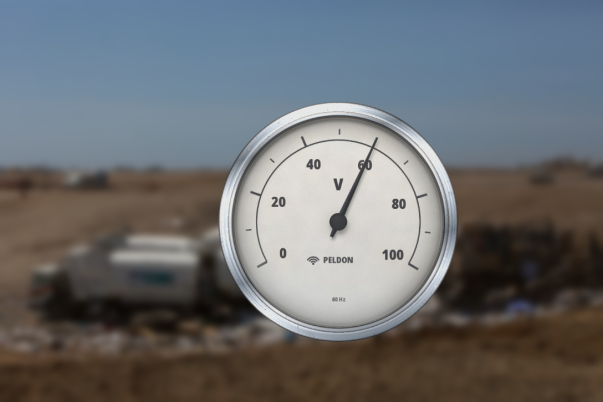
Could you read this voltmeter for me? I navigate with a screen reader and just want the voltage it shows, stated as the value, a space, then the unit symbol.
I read 60 V
